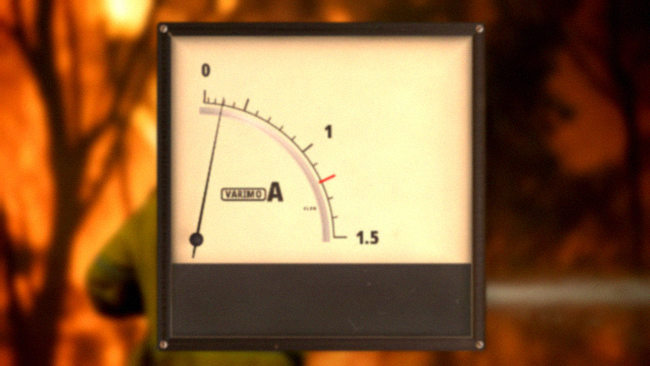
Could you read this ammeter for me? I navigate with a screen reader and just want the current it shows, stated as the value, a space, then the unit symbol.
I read 0.3 A
